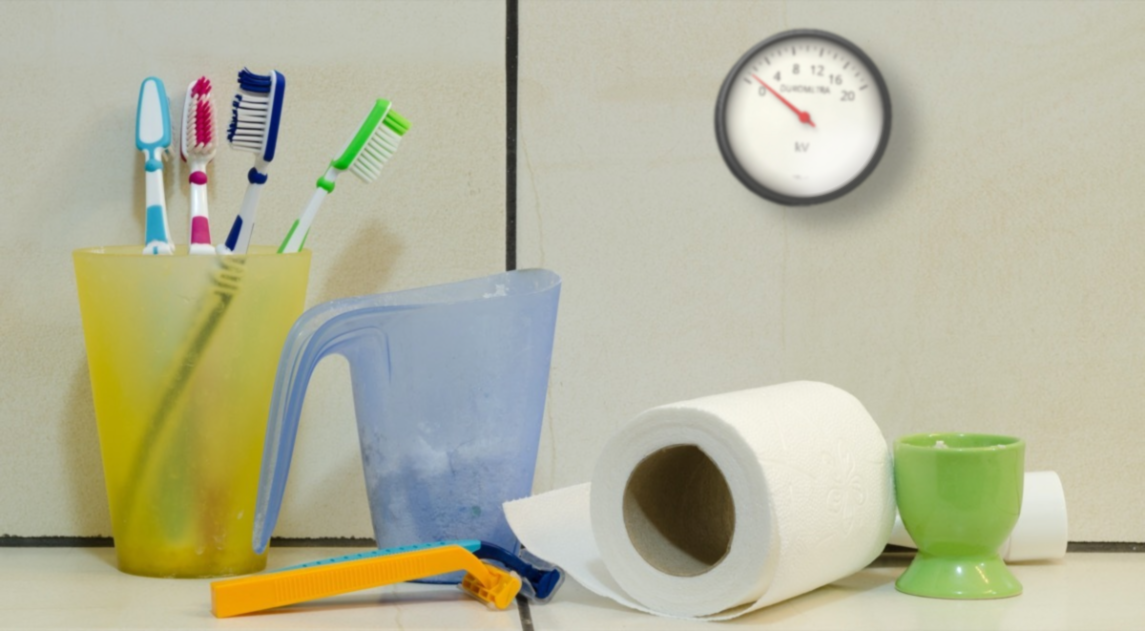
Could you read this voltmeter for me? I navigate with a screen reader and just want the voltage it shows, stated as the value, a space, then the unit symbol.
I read 1 kV
